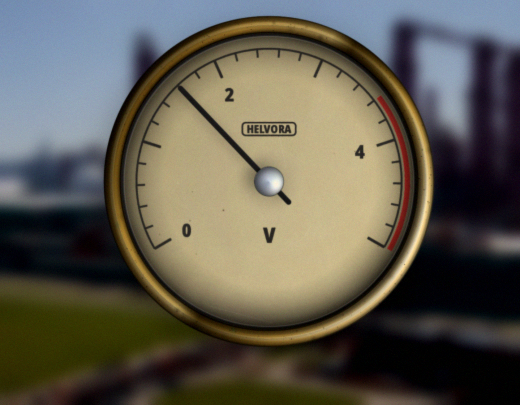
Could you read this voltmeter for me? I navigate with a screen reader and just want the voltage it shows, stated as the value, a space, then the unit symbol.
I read 1.6 V
